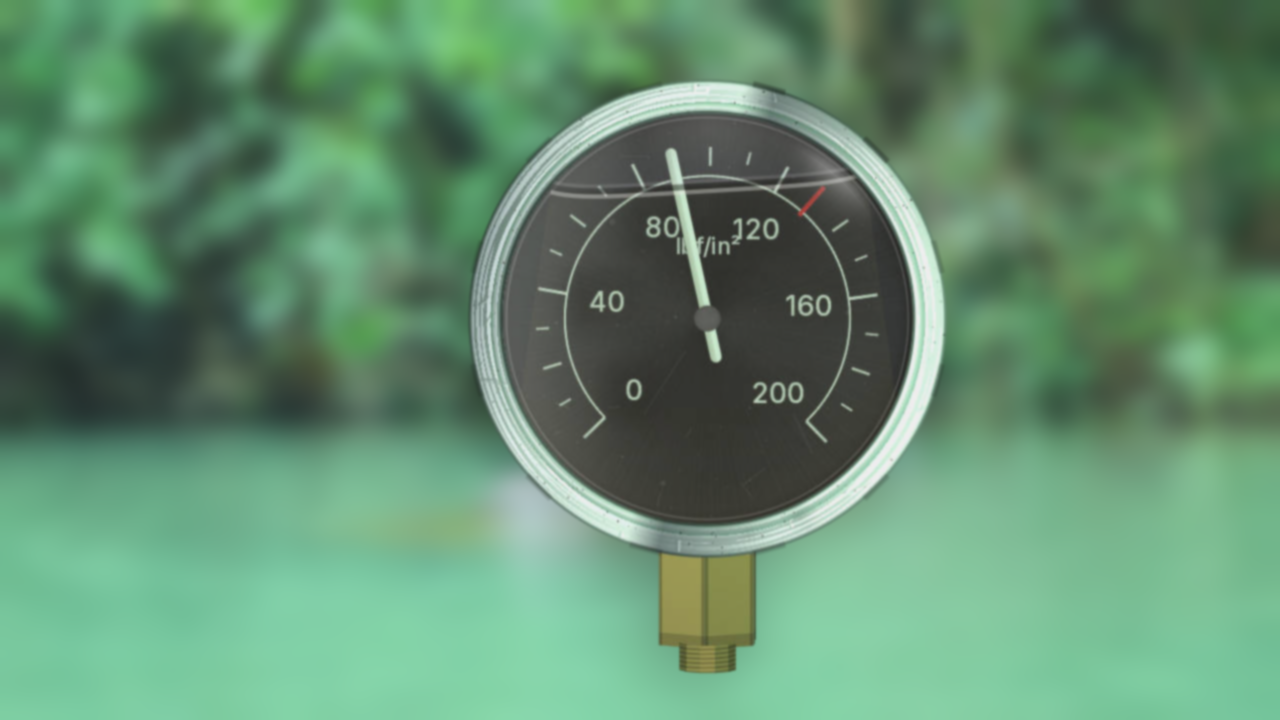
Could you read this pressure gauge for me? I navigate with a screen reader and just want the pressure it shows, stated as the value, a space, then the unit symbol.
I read 90 psi
